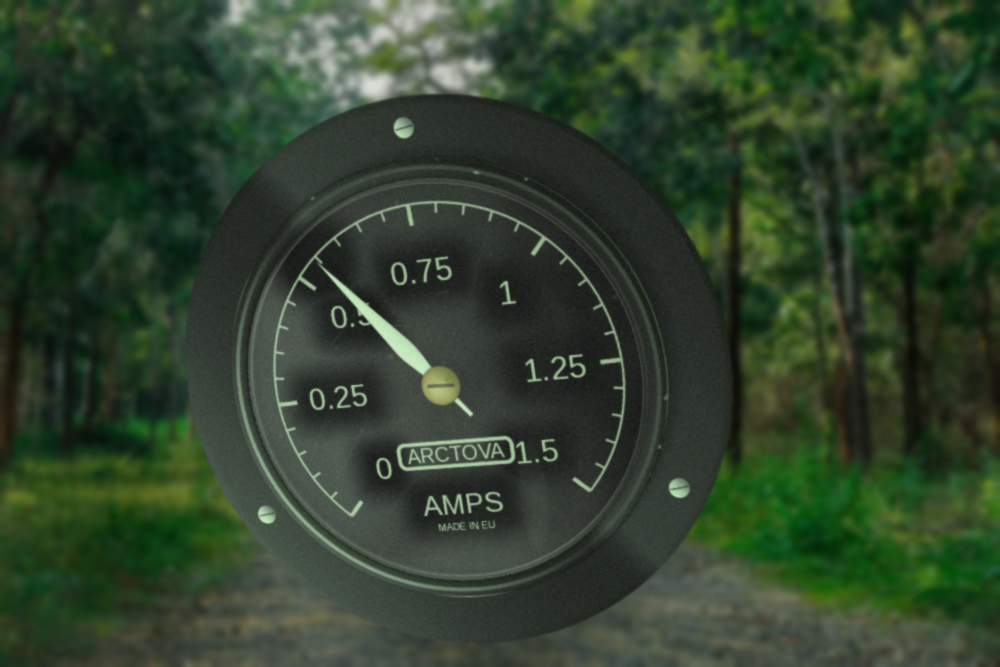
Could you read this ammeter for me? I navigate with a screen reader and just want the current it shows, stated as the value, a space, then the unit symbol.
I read 0.55 A
